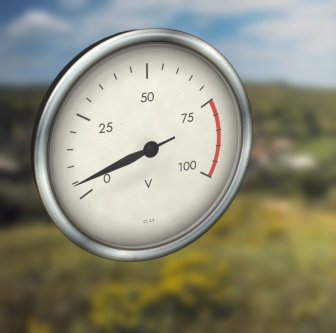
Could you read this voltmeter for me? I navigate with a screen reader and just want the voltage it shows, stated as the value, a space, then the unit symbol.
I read 5 V
